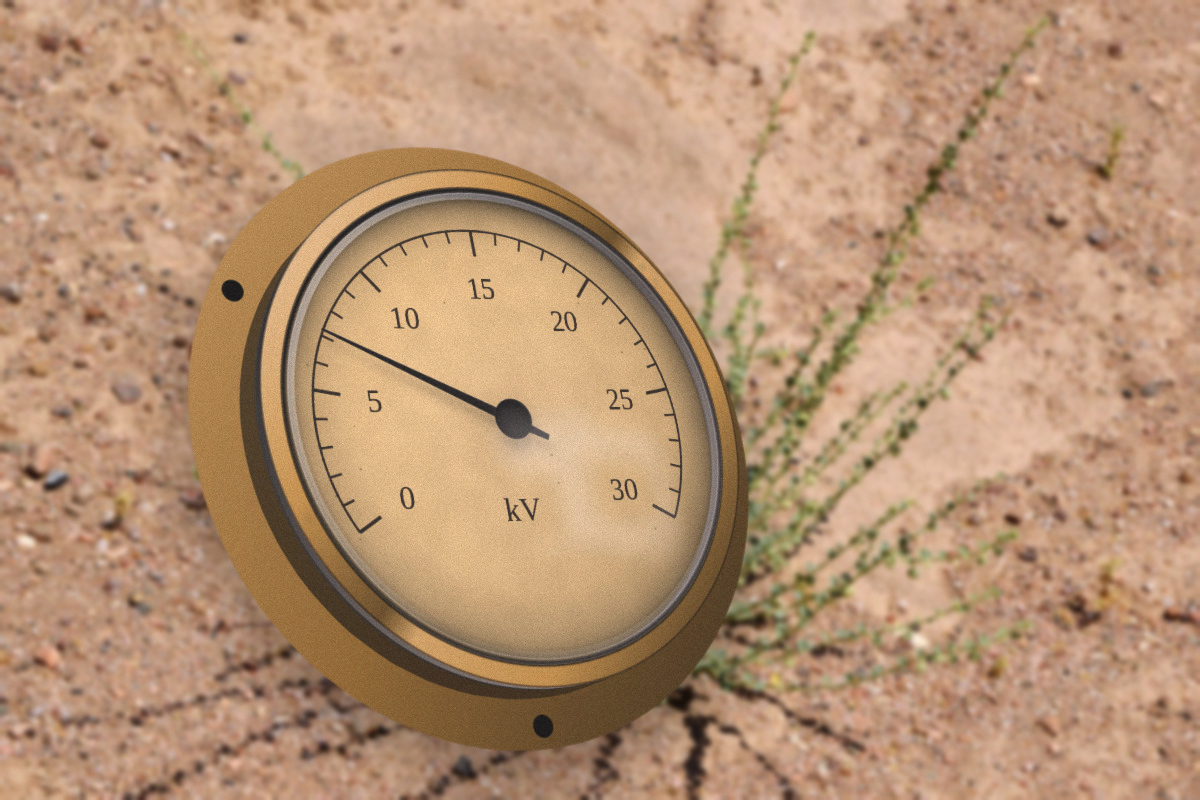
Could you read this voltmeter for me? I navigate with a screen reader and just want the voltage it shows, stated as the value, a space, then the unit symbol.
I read 7 kV
